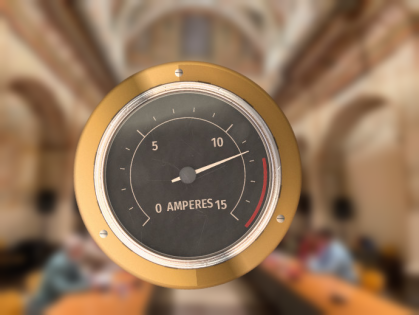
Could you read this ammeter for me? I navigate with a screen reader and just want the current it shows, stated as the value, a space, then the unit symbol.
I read 11.5 A
